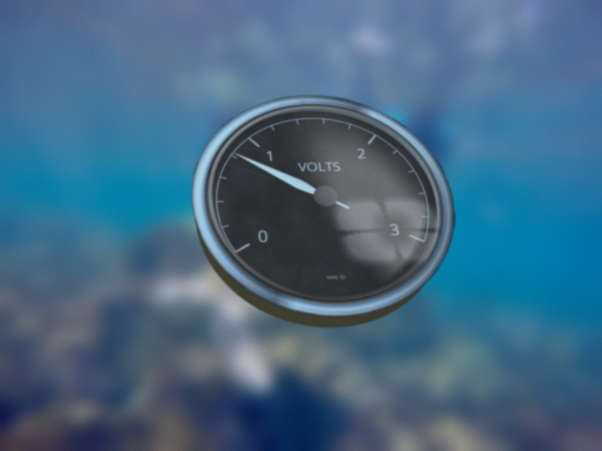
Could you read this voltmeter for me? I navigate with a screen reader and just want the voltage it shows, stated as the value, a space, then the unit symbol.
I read 0.8 V
